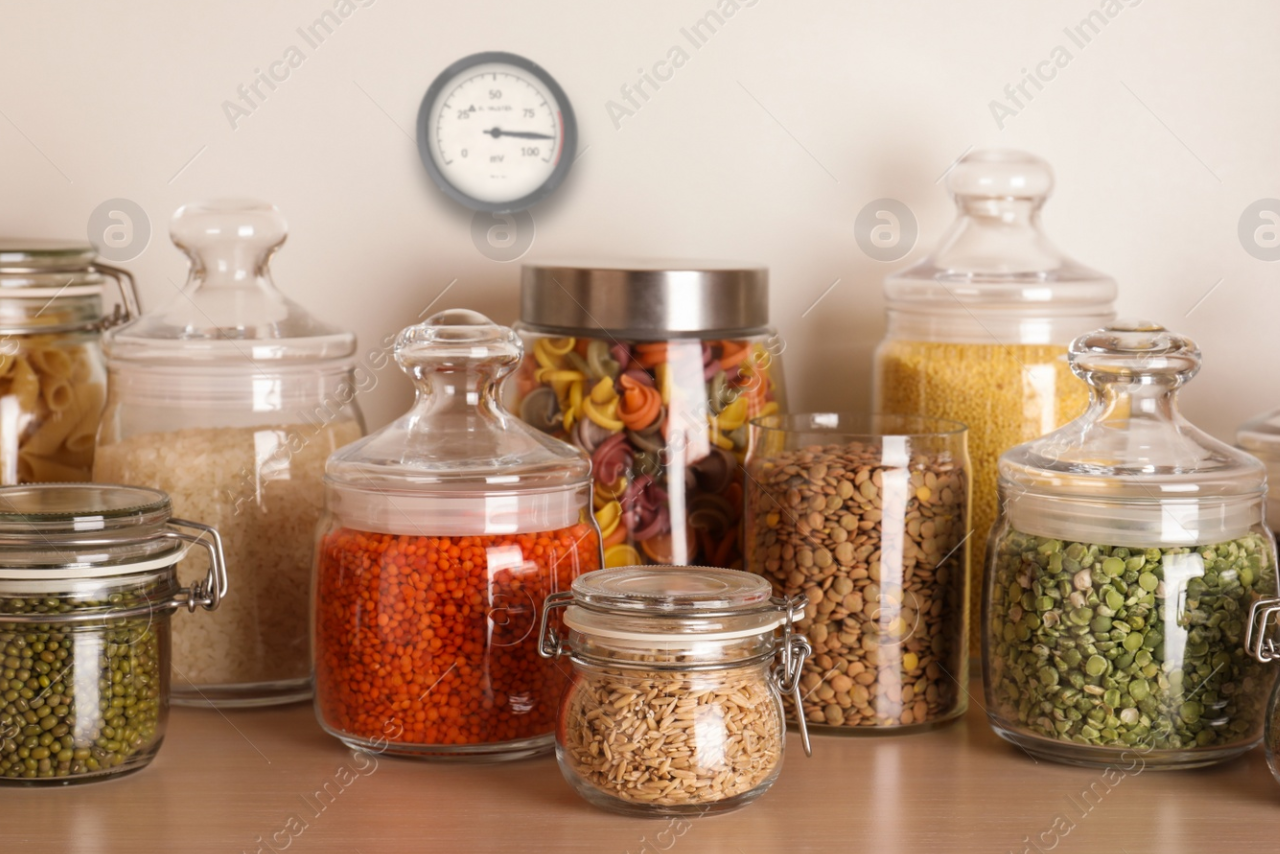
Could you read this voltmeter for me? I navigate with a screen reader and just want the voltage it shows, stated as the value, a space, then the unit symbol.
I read 90 mV
